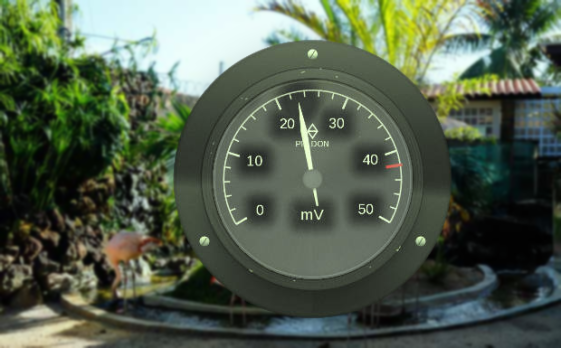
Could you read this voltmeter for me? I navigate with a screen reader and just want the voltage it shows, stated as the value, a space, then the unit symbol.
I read 23 mV
